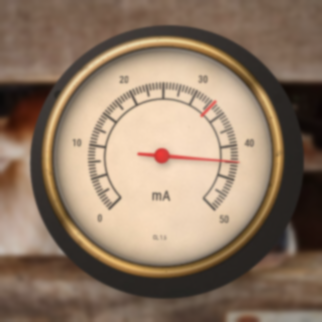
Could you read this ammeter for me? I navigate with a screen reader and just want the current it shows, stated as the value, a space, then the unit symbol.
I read 42.5 mA
